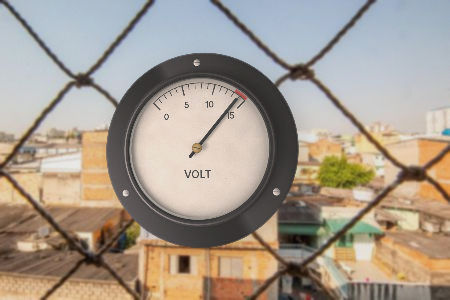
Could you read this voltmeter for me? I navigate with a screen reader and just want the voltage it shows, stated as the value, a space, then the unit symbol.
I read 14 V
